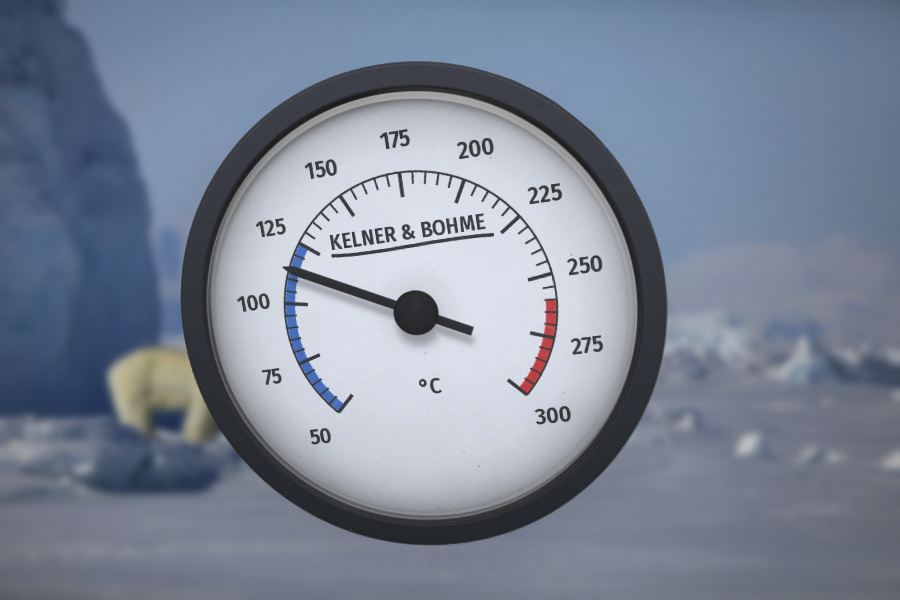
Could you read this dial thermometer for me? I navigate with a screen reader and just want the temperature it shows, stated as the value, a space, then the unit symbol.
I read 115 °C
